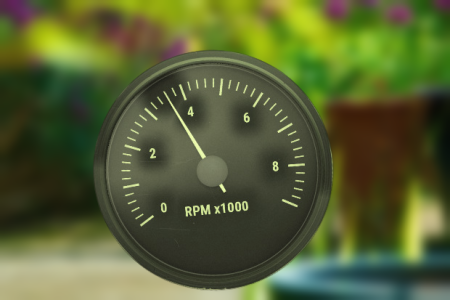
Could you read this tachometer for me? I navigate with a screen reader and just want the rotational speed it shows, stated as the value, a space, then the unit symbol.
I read 3600 rpm
